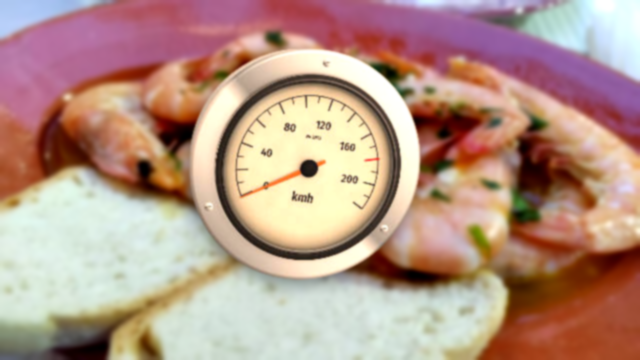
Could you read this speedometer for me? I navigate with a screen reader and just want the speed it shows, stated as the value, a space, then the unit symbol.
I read 0 km/h
